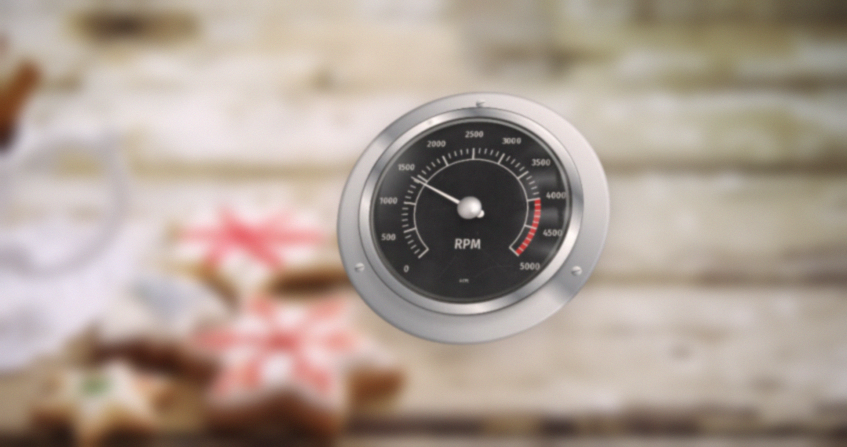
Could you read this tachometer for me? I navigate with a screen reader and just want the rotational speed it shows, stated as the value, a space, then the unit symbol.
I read 1400 rpm
